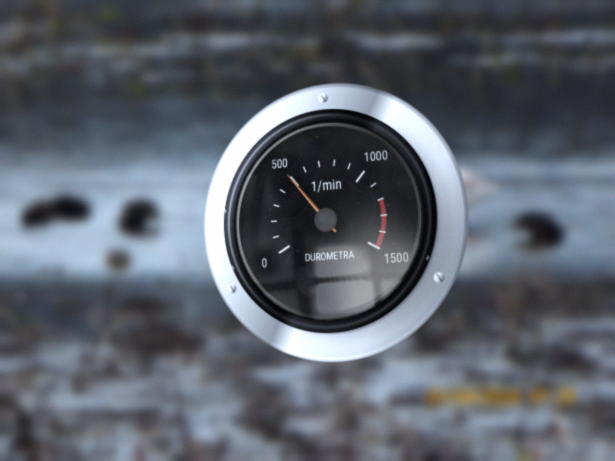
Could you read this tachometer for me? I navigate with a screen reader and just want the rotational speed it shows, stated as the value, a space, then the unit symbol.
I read 500 rpm
